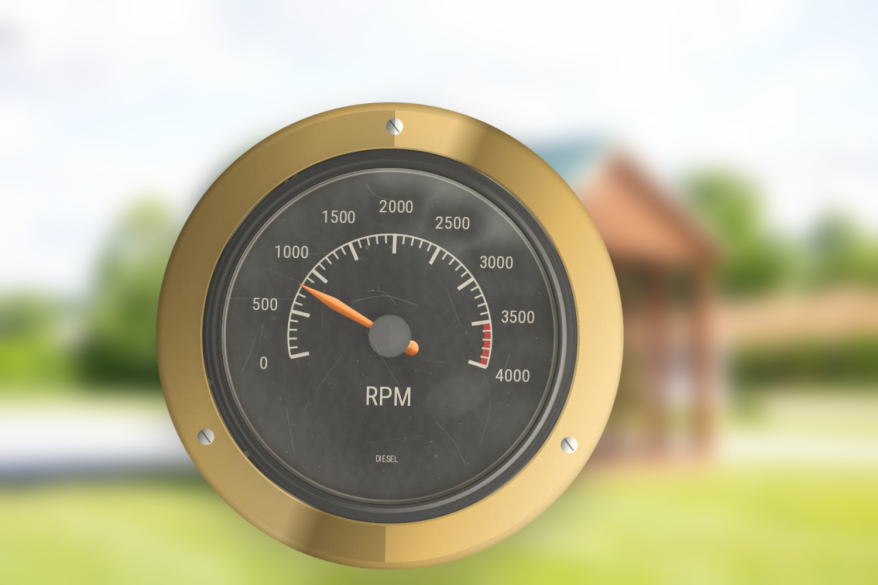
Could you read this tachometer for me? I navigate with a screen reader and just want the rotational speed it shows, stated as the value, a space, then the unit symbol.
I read 800 rpm
